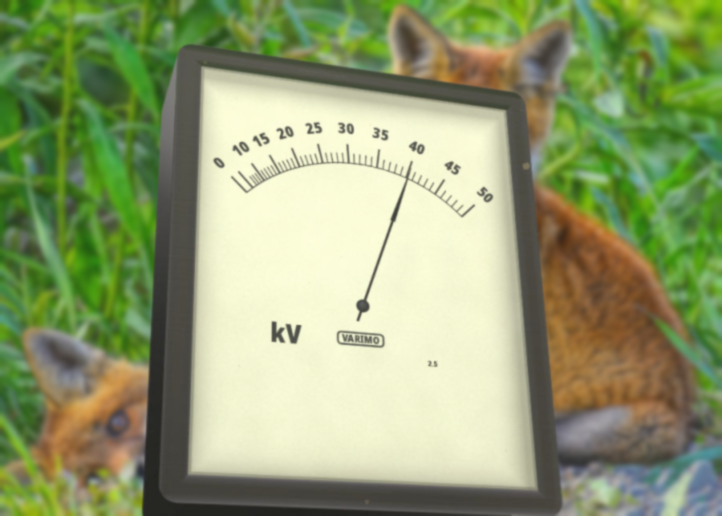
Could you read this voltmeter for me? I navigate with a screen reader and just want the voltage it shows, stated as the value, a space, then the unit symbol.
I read 40 kV
